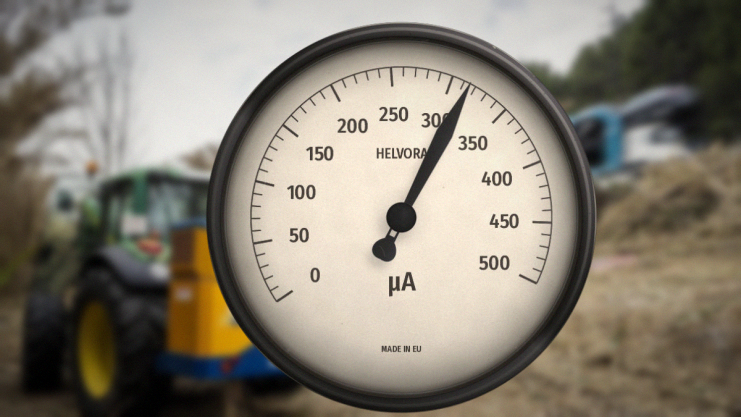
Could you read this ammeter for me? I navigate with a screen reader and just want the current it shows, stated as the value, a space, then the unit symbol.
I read 315 µA
